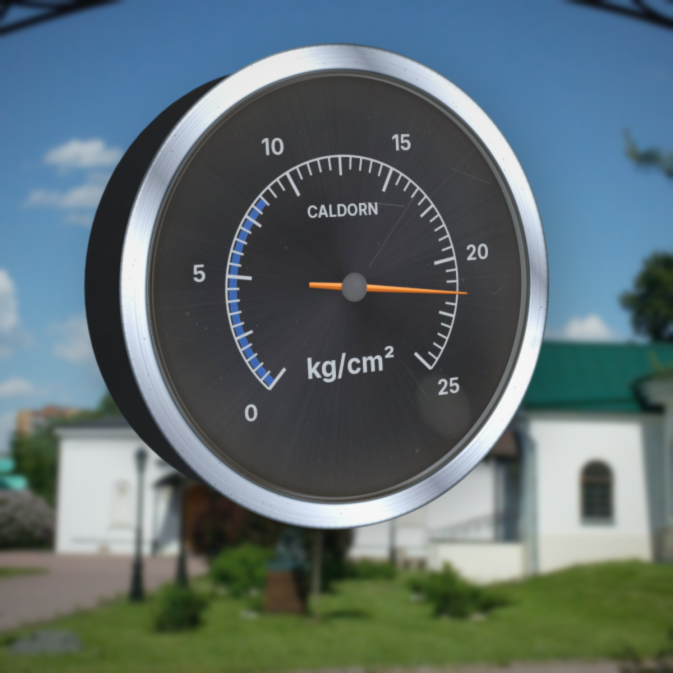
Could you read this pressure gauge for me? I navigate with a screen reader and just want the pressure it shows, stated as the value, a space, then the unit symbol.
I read 21.5 kg/cm²
